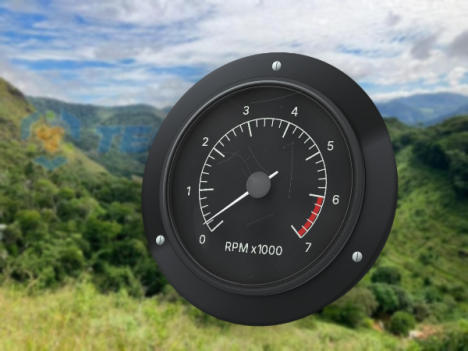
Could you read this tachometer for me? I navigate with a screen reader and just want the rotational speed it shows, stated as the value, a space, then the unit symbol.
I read 200 rpm
